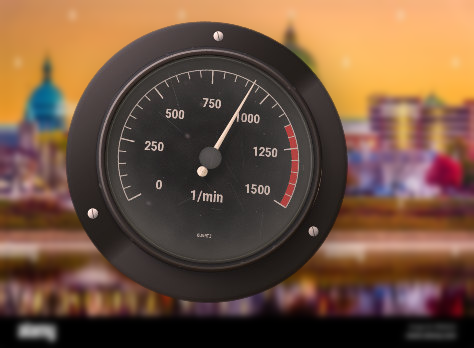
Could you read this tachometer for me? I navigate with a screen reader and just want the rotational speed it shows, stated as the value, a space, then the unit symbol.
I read 925 rpm
